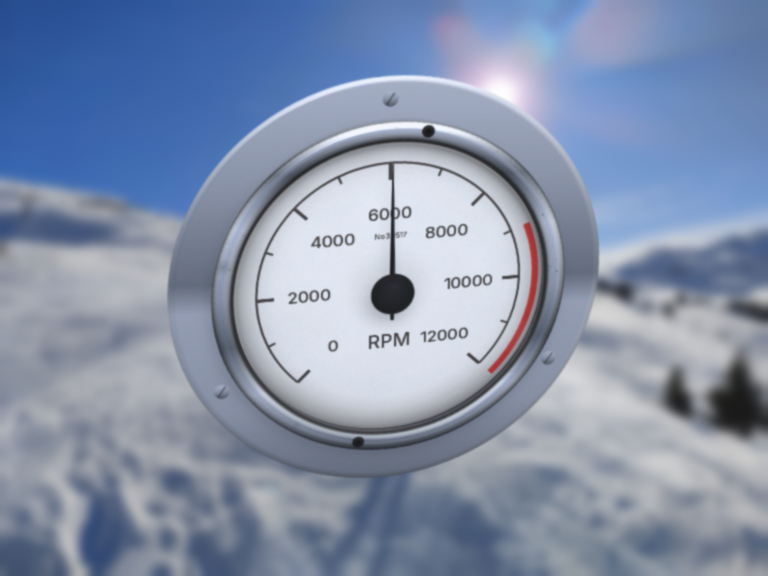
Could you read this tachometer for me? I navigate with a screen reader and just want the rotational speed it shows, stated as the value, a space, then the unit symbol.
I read 6000 rpm
